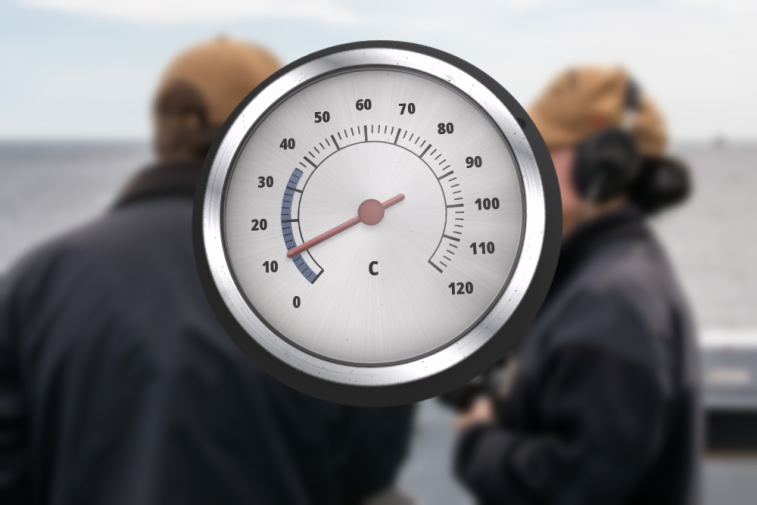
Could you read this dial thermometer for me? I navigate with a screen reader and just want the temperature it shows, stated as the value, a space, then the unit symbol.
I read 10 °C
